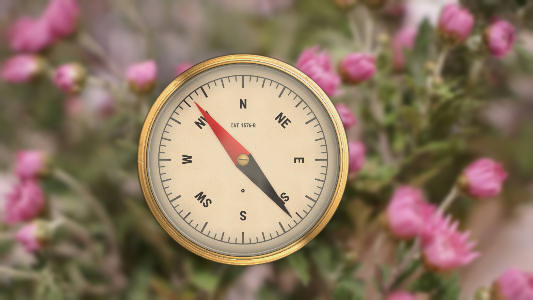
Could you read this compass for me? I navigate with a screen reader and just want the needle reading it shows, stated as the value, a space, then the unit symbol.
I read 320 °
